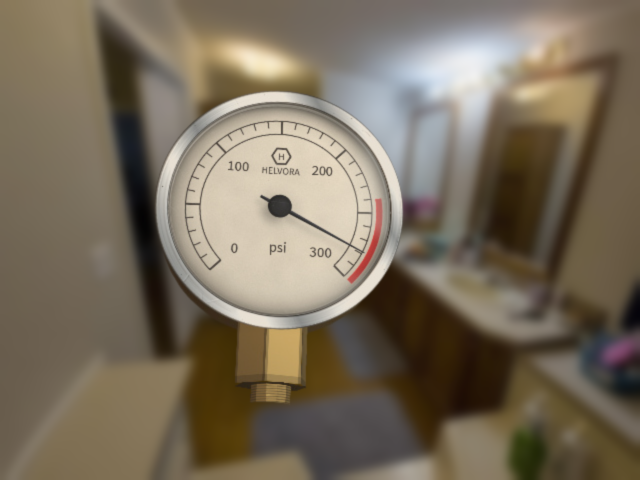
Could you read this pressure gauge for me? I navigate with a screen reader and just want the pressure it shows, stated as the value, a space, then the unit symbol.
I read 280 psi
